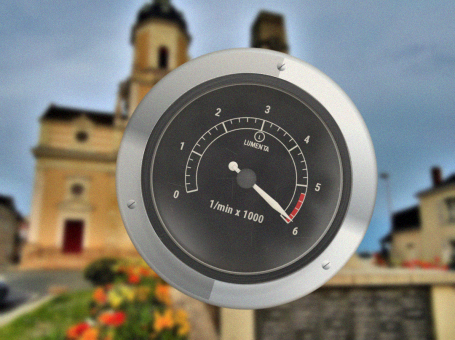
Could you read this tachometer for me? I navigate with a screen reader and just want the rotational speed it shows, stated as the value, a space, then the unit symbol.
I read 5900 rpm
